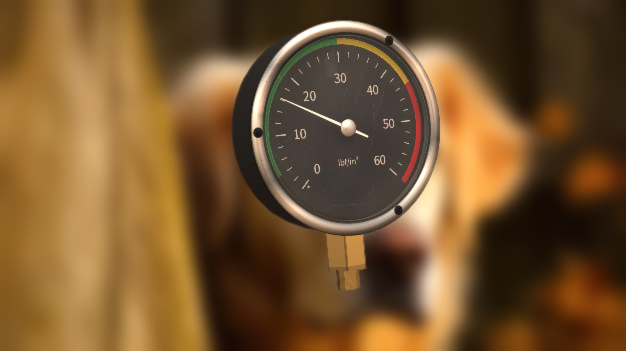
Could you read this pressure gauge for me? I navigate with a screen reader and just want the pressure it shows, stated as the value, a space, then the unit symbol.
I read 16 psi
